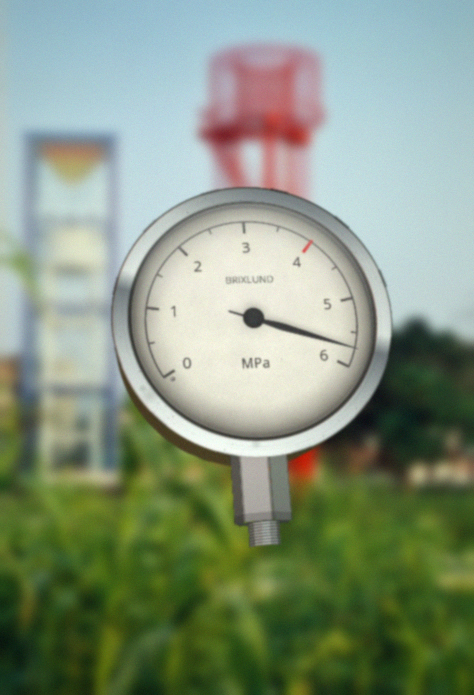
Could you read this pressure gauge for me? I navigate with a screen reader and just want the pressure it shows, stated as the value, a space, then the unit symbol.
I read 5.75 MPa
